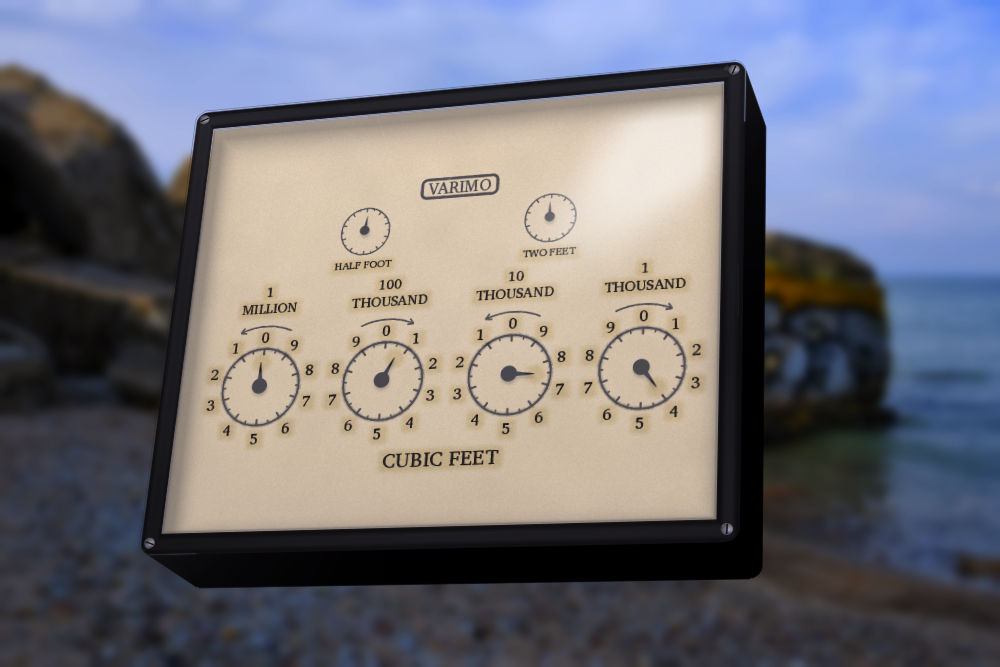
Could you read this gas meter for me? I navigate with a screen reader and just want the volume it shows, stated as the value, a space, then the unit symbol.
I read 7400 ft³
